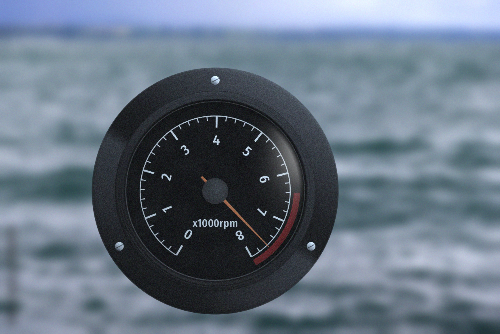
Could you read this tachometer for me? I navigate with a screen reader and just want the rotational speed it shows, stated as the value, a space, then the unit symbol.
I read 7600 rpm
